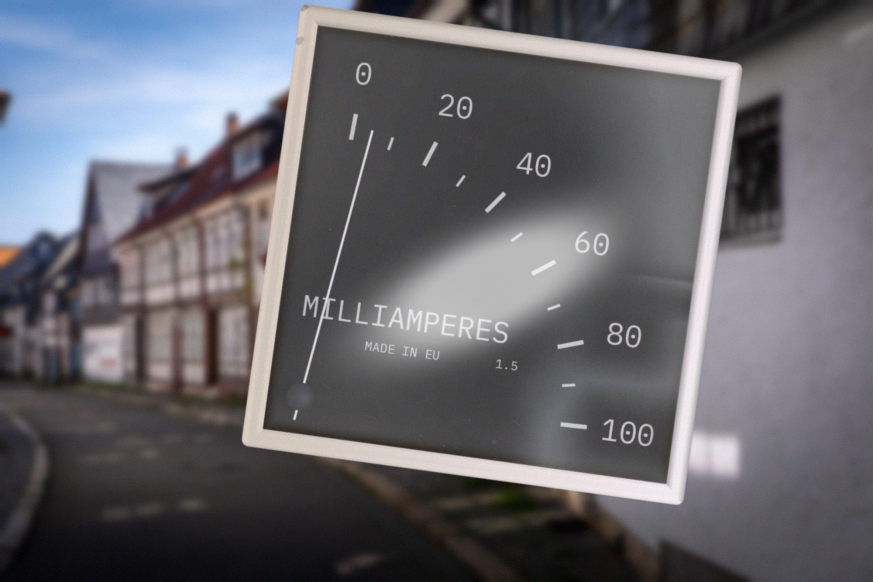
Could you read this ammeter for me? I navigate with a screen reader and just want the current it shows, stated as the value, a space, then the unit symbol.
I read 5 mA
